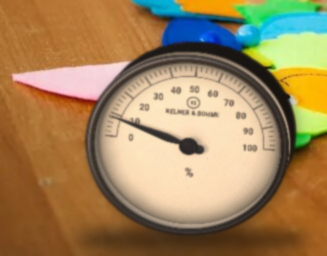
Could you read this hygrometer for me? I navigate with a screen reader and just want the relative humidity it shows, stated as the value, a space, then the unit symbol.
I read 10 %
